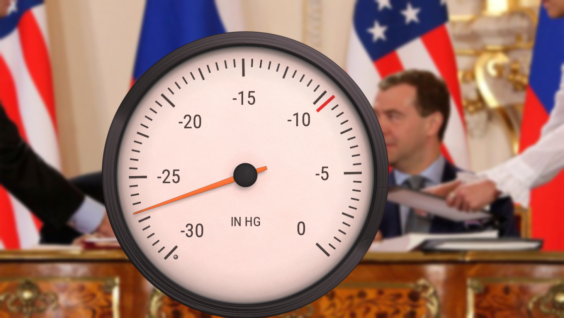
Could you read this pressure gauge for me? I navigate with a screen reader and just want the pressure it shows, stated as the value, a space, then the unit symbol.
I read -27 inHg
